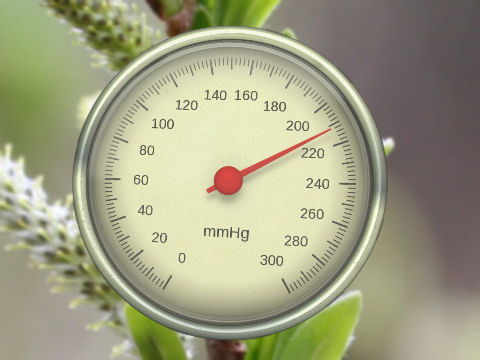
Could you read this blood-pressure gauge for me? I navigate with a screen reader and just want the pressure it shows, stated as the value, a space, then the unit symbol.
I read 212 mmHg
